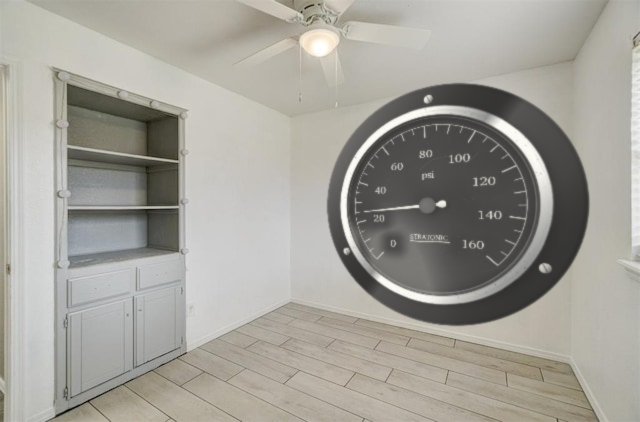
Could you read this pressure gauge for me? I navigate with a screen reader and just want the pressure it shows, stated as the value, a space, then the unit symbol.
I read 25 psi
